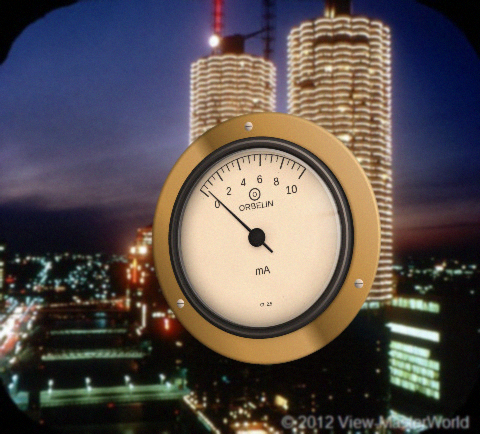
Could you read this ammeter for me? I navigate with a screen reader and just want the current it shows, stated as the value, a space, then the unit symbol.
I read 0.5 mA
